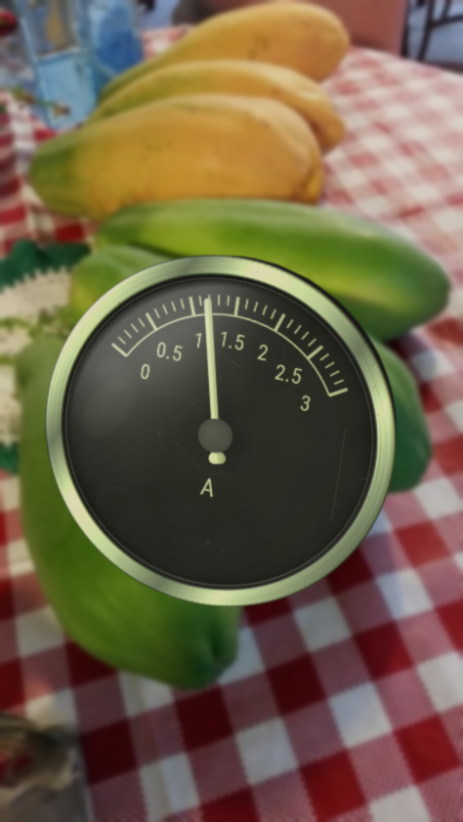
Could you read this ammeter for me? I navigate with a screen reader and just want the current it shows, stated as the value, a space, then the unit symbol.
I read 1.2 A
